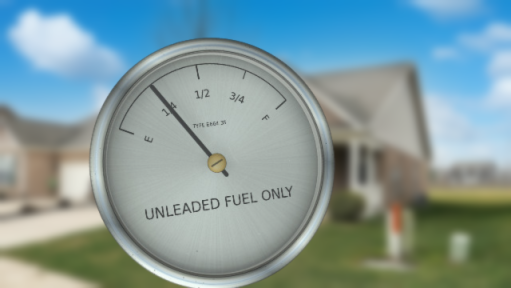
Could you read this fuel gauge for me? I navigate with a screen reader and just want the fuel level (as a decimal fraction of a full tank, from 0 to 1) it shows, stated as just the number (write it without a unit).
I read 0.25
